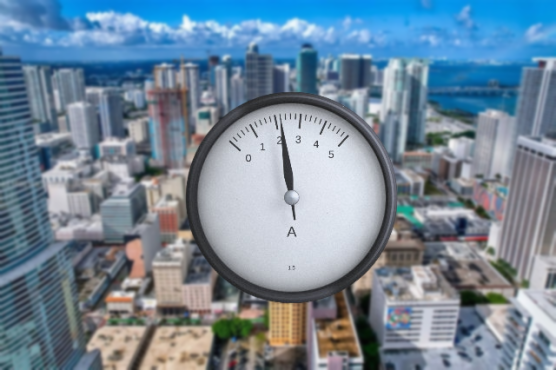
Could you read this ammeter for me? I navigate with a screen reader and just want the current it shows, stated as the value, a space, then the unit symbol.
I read 2.2 A
